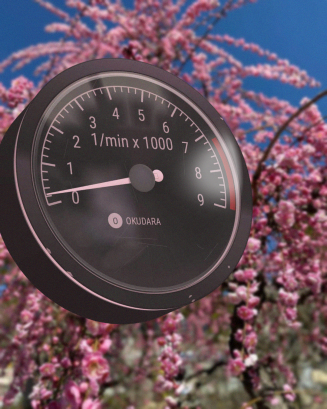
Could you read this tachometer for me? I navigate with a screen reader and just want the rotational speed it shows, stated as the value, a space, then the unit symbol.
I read 200 rpm
